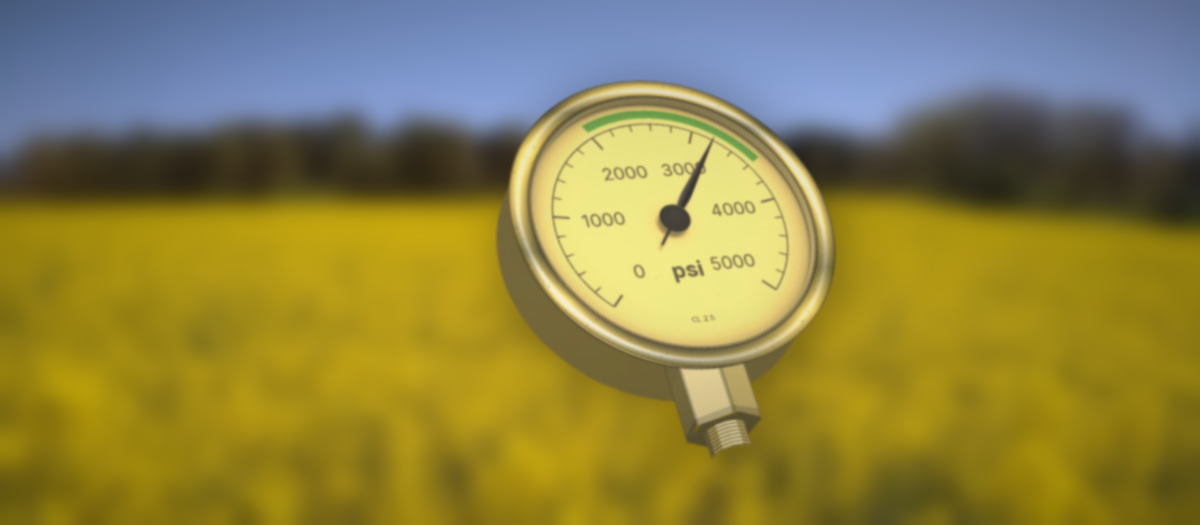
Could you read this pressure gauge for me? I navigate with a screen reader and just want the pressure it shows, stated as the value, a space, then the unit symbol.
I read 3200 psi
